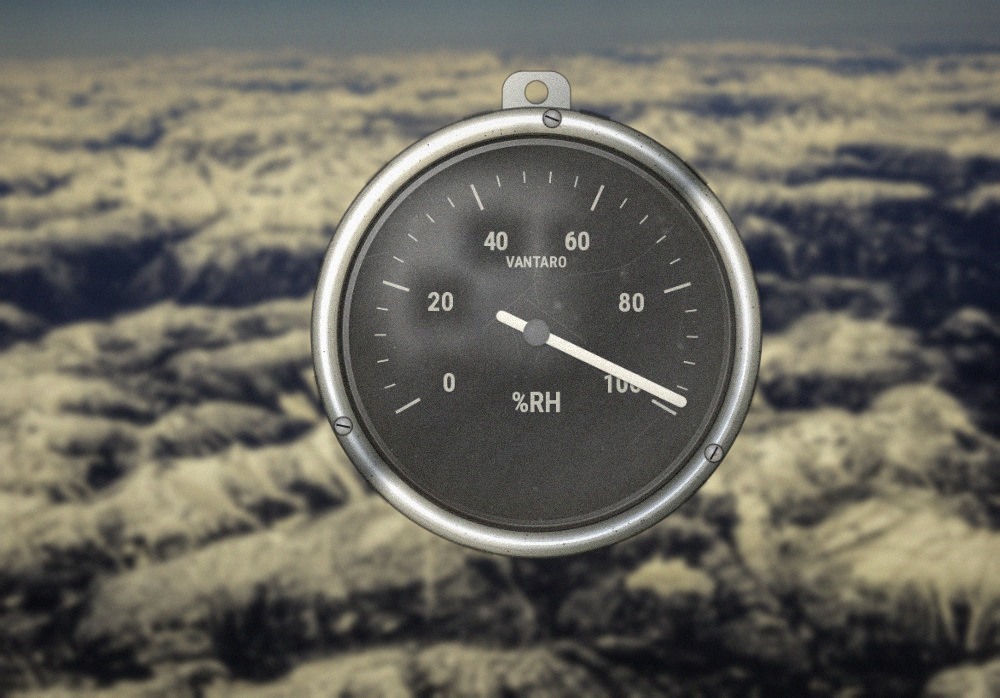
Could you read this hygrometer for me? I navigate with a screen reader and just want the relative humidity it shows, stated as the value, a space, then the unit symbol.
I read 98 %
